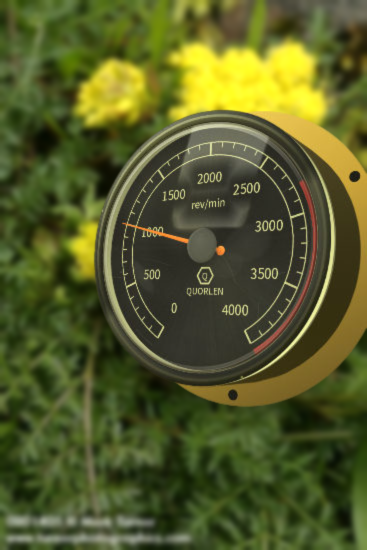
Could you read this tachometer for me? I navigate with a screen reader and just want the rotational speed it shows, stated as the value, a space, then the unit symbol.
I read 1000 rpm
